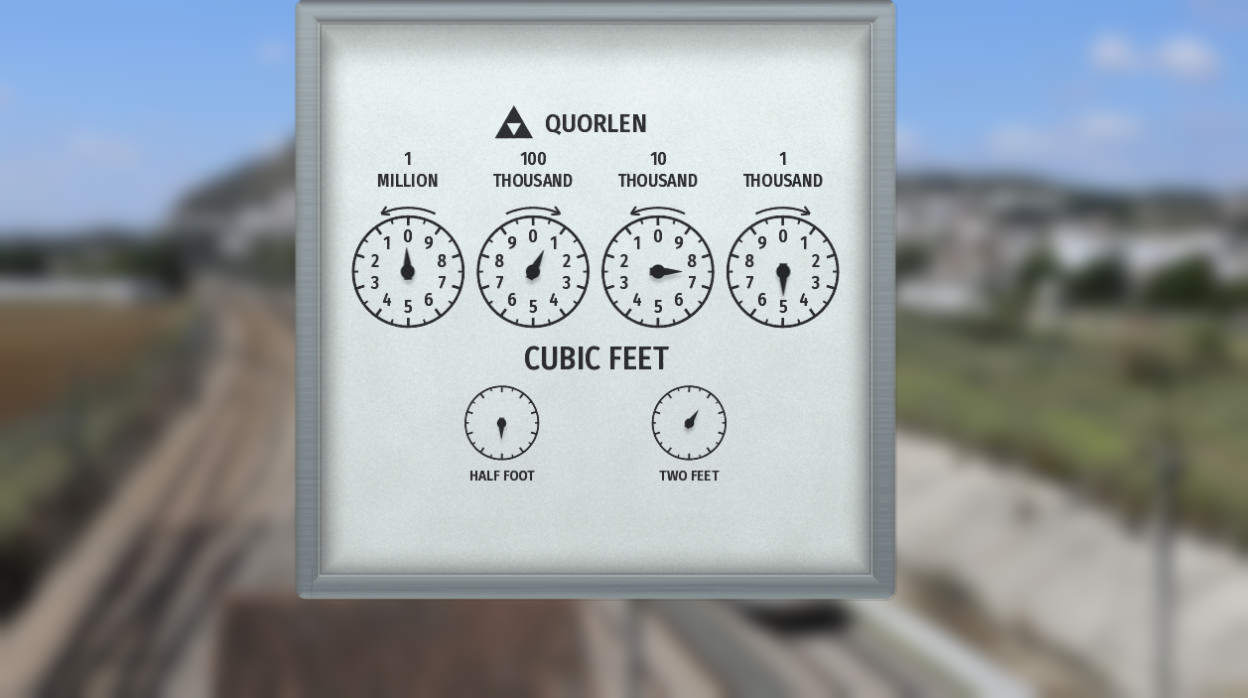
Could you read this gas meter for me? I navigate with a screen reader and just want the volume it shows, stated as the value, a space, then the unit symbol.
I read 7500 ft³
